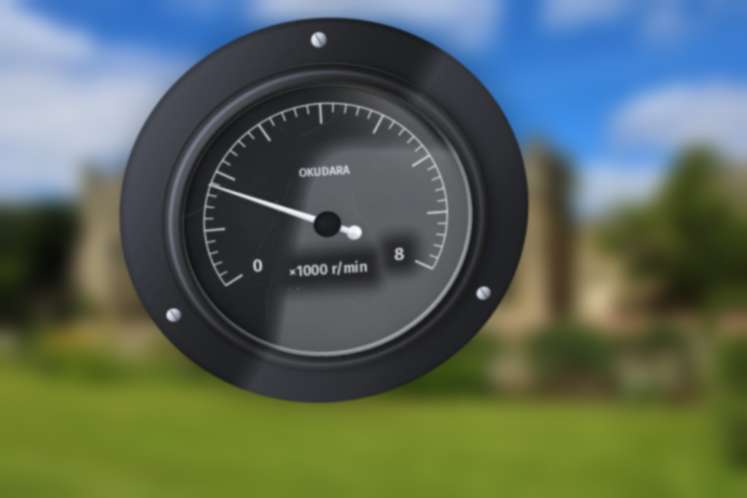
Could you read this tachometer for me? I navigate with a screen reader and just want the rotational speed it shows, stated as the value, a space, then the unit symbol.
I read 1800 rpm
